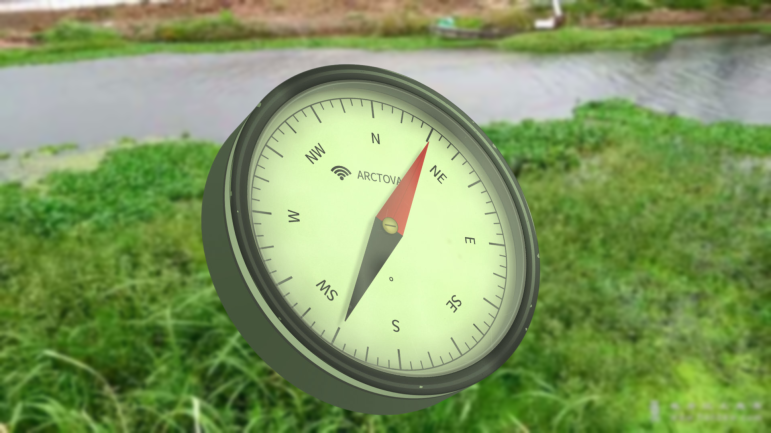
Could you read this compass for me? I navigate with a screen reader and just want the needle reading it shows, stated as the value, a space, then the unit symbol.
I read 30 °
